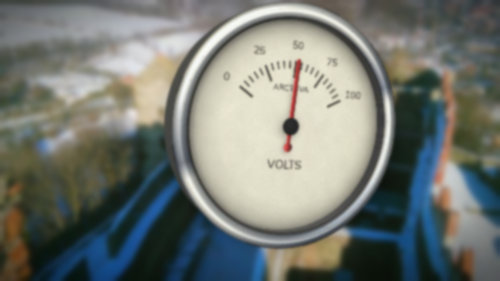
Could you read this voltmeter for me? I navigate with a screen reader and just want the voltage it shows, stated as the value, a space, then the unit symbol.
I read 50 V
